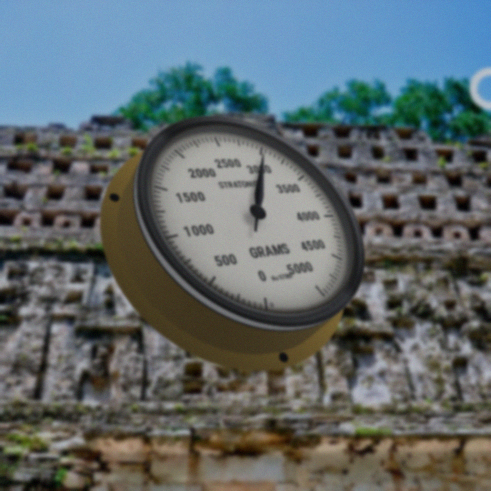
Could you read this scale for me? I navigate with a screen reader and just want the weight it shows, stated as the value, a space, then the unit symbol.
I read 3000 g
